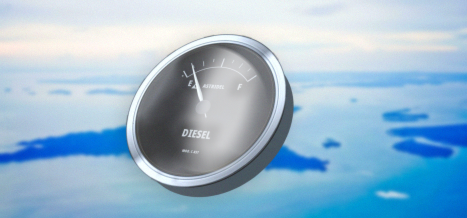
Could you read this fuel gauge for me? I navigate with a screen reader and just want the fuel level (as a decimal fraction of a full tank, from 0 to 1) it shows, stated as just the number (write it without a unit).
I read 0.125
